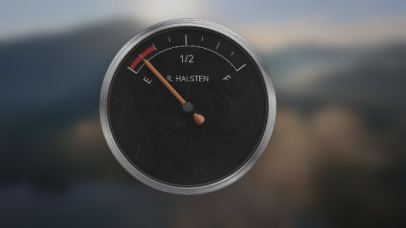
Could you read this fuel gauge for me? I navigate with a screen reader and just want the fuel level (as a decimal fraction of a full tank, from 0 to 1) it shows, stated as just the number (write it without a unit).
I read 0.125
